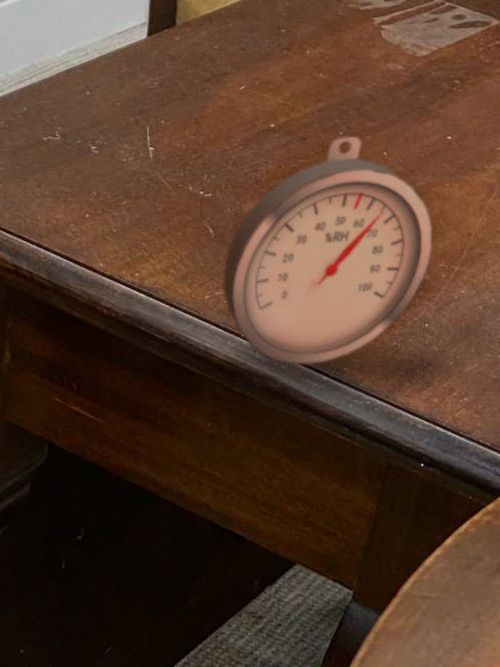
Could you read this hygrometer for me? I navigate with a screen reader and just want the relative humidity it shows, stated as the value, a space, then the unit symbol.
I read 65 %
